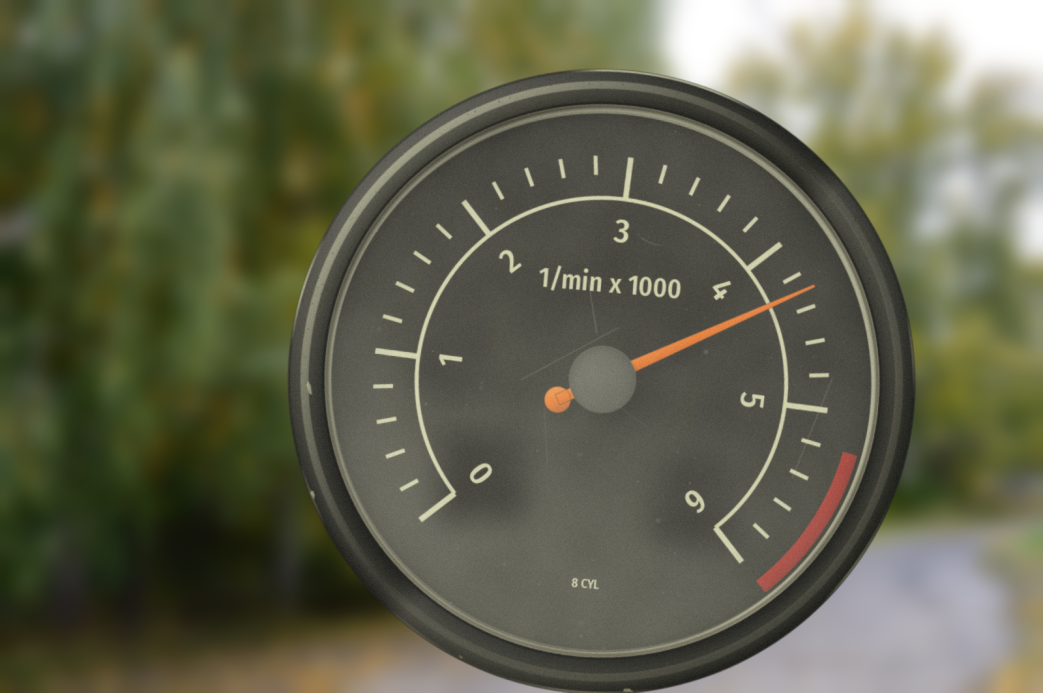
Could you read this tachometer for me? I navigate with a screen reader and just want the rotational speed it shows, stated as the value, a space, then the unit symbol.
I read 4300 rpm
